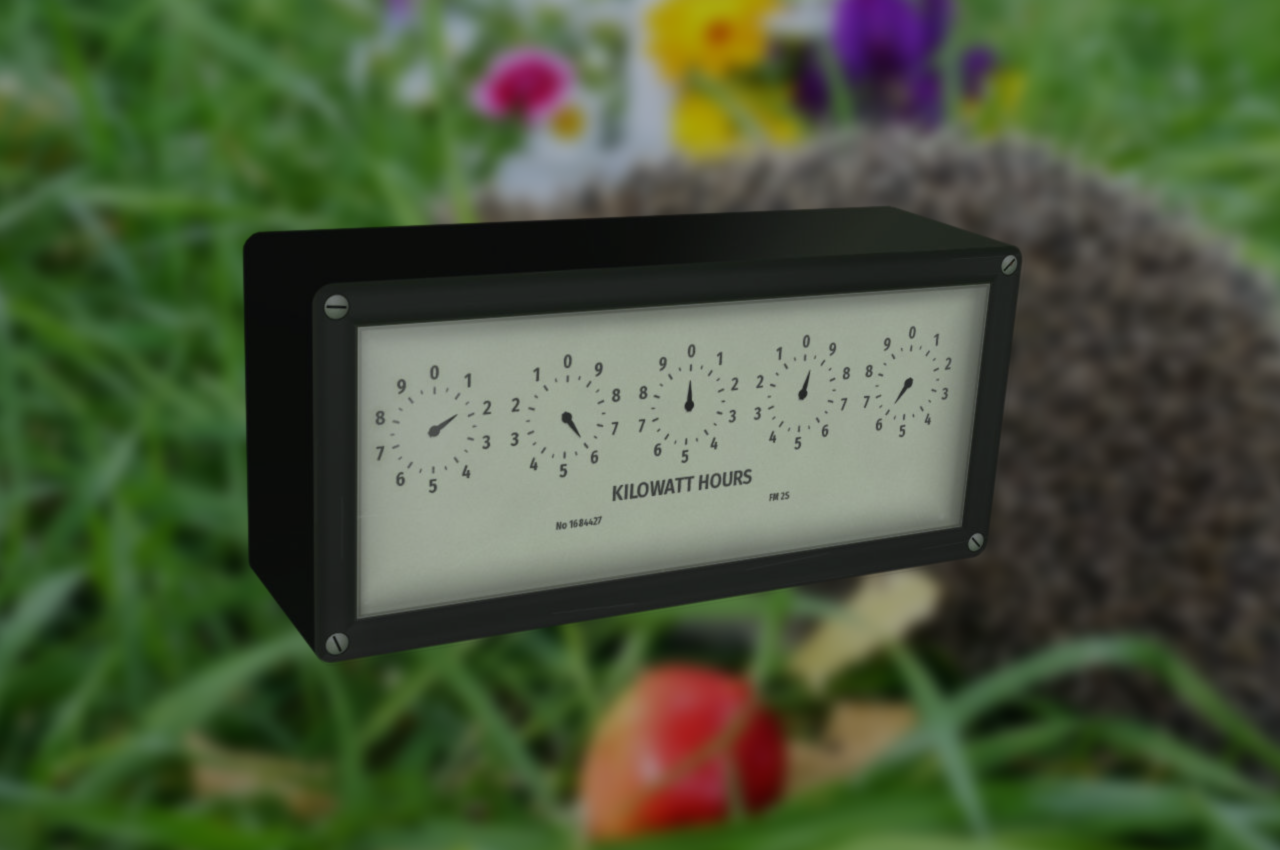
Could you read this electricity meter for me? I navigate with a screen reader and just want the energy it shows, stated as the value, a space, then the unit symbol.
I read 15996 kWh
